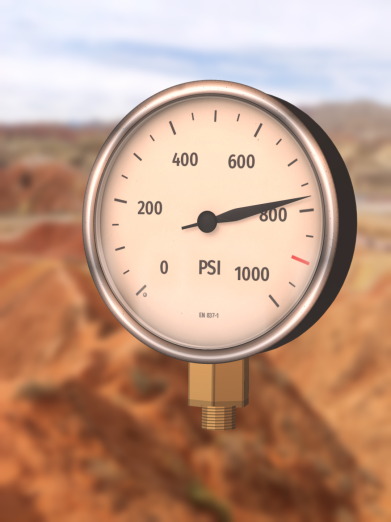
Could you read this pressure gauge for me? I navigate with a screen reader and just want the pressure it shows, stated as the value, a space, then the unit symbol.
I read 775 psi
